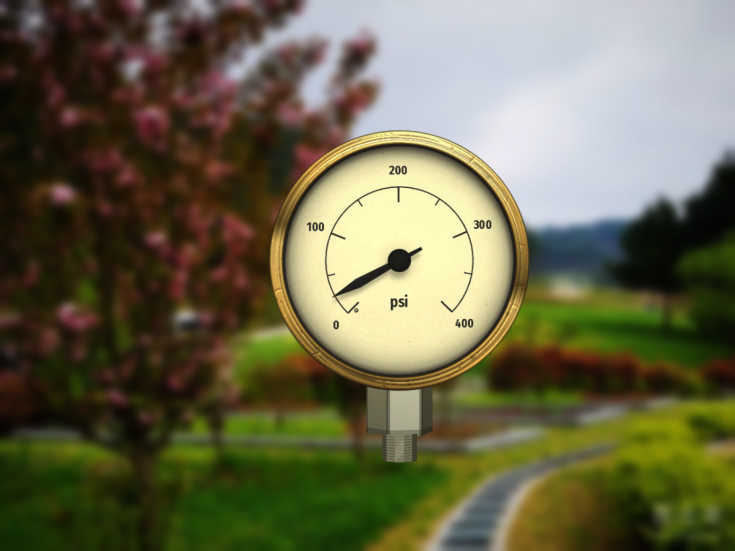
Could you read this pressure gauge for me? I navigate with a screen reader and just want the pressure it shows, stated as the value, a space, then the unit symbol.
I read 25 psi
